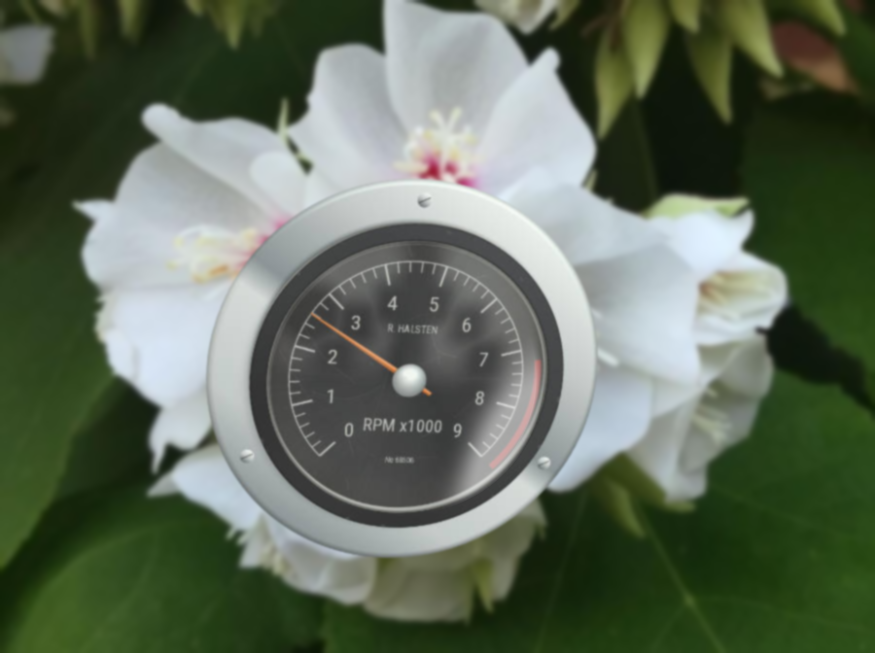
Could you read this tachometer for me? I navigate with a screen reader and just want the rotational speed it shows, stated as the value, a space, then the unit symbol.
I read 2600 rpm
